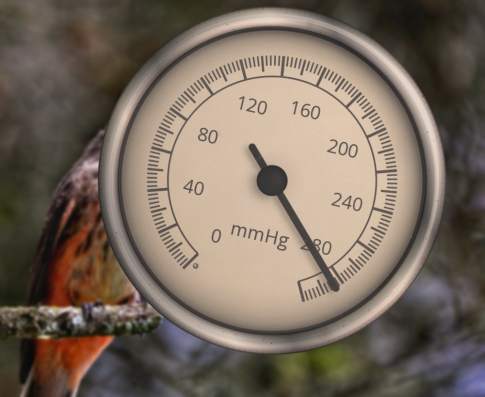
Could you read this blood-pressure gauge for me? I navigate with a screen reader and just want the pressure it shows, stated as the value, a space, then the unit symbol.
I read 284 mmHg
